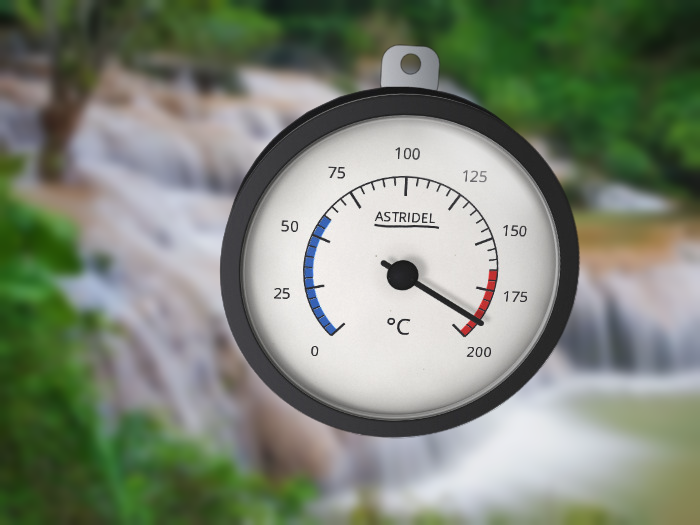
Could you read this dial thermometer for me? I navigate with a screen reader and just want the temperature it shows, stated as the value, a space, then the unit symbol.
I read 190 °C
